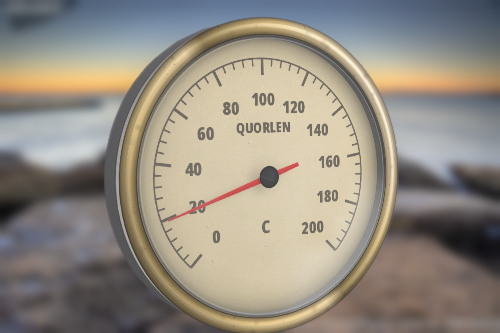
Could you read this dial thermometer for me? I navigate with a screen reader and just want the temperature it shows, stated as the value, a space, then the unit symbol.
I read 20 °C
